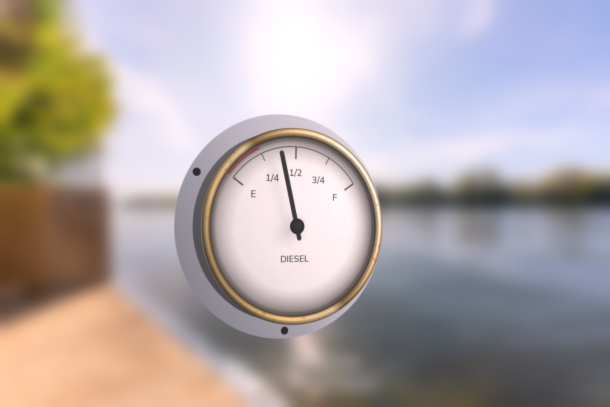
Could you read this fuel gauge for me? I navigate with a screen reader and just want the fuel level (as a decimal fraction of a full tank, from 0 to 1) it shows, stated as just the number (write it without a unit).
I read 0.375
